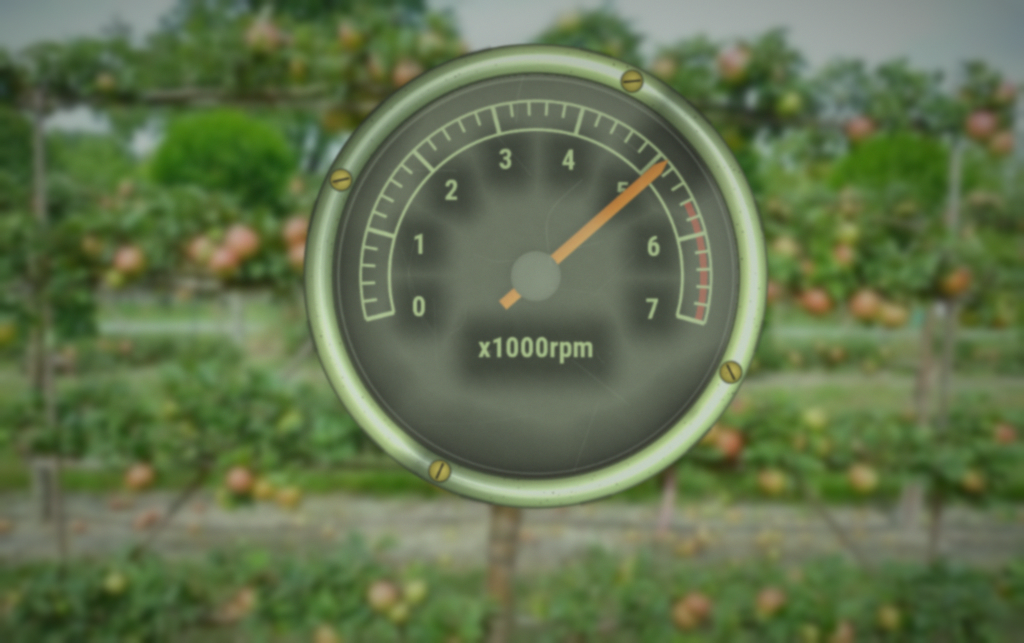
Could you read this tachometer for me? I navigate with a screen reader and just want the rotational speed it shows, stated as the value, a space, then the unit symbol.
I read 5100 rpm
